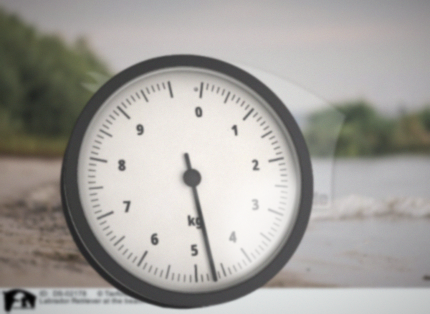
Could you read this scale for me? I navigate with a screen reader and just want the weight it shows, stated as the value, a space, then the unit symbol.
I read 4.7 kg
